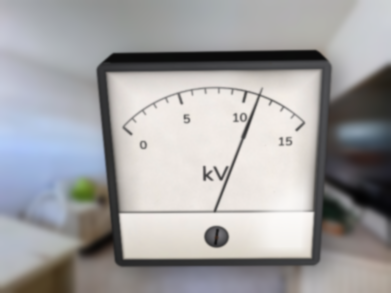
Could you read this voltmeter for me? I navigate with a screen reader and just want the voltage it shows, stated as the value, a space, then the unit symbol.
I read 11 kV
